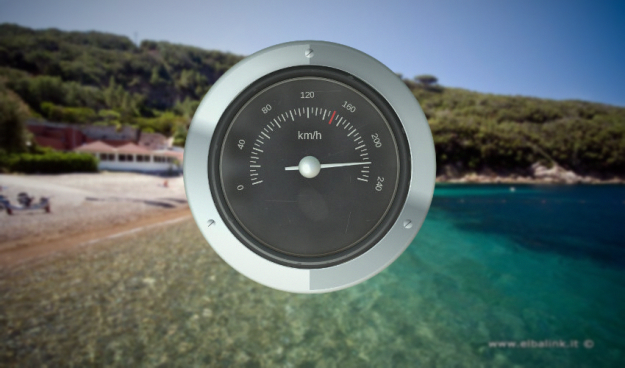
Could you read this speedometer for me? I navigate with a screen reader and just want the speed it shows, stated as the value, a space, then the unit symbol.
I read 220 km/h
